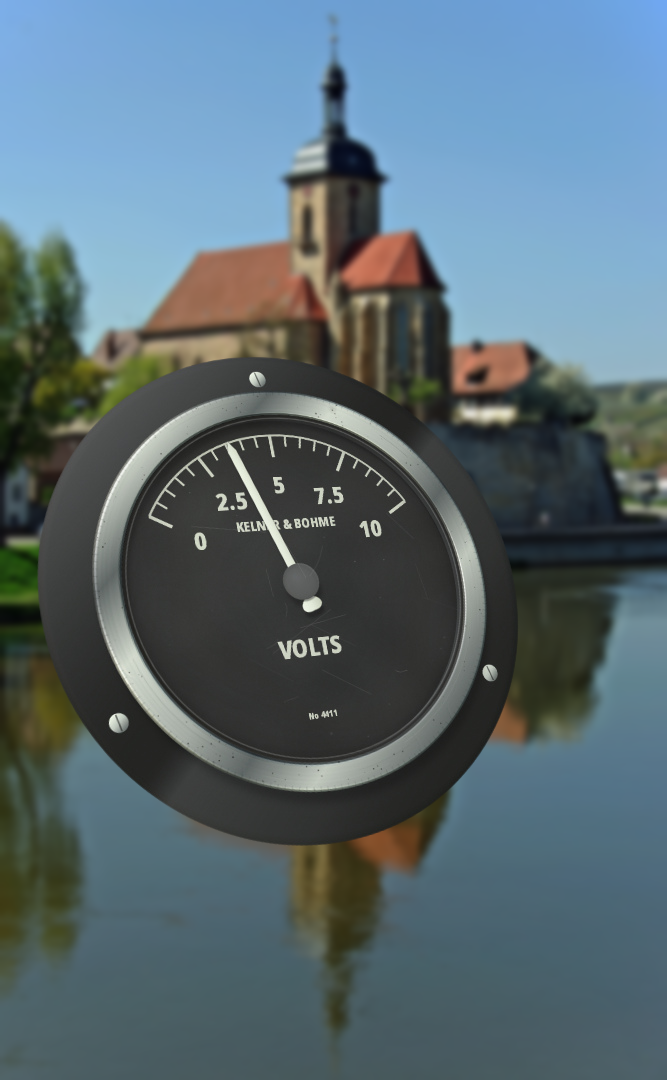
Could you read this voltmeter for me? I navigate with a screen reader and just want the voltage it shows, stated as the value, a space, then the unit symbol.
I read 3.5 V
